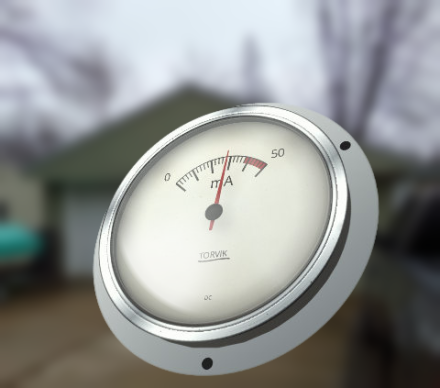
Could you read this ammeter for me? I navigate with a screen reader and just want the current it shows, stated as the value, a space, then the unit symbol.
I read 30 mA
